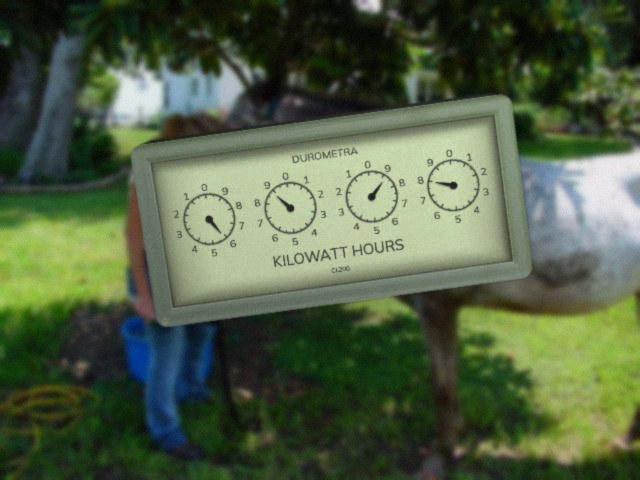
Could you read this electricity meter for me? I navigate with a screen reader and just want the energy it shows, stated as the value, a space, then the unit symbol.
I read 5888 kWh
